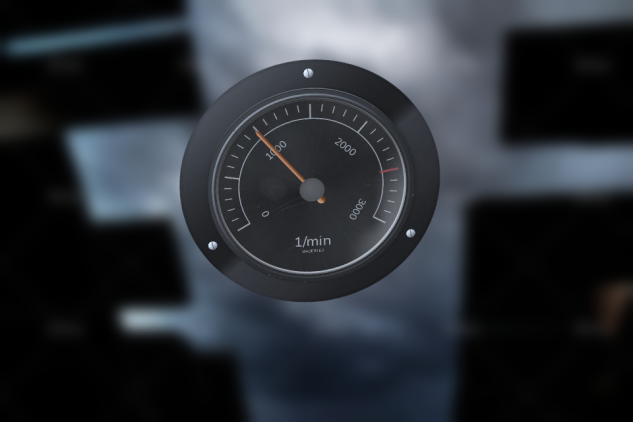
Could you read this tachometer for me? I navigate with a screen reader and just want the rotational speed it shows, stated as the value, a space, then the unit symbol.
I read 1000 rpm
